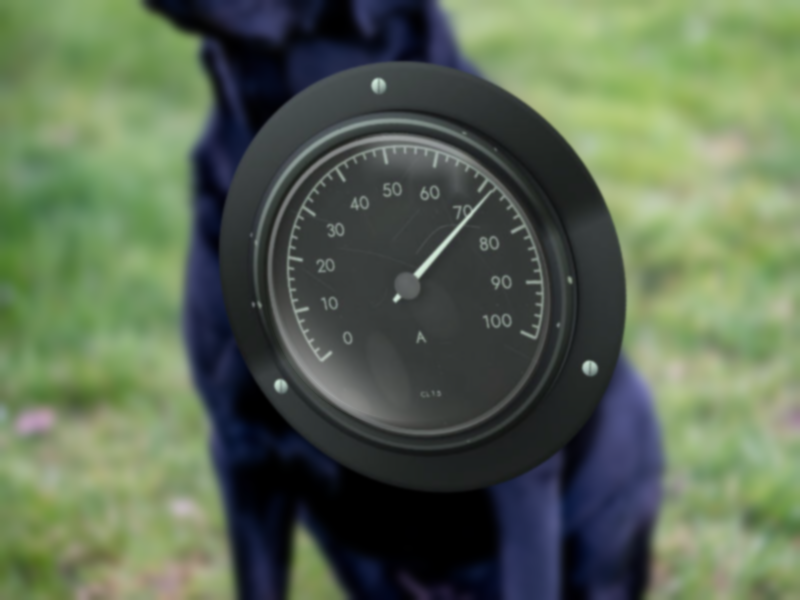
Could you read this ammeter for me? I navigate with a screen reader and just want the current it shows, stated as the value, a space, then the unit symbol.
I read 72 A
